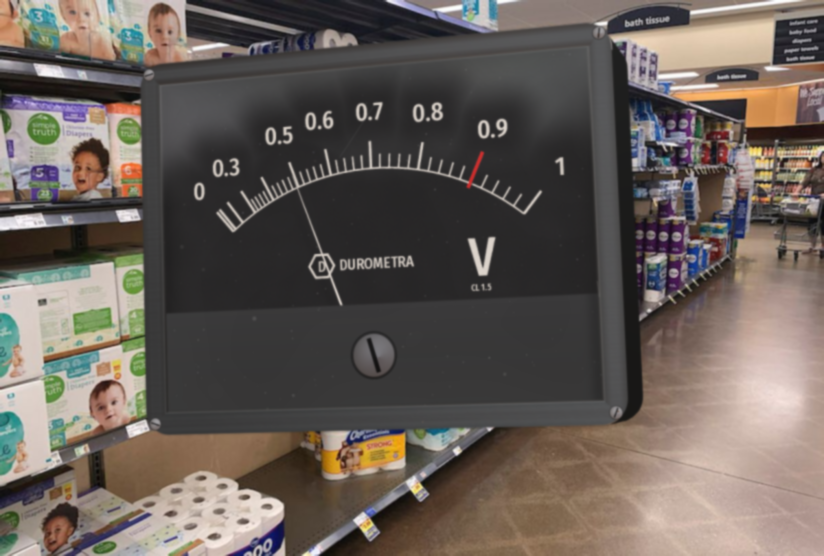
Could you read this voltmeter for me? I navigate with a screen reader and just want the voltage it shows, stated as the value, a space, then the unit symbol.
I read 0.5 V
